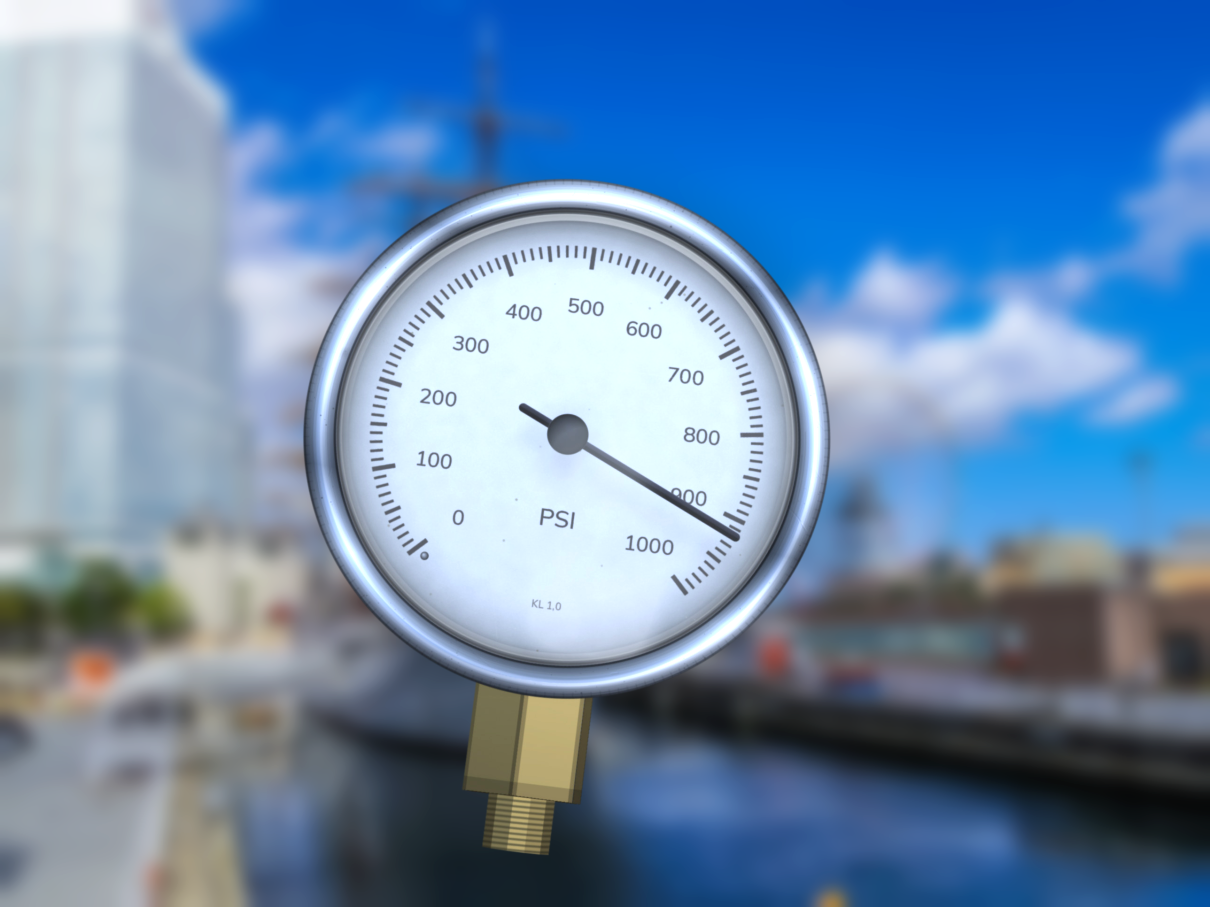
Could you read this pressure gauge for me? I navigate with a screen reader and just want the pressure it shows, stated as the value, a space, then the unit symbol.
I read 920 psi
